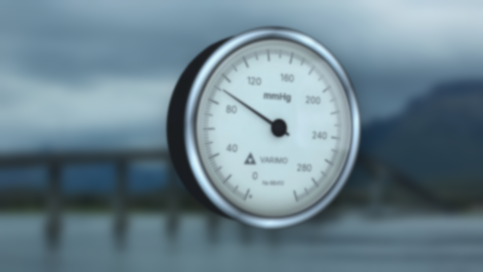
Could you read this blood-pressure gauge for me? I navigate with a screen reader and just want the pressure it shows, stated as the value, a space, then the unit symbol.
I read 90 mmHg
